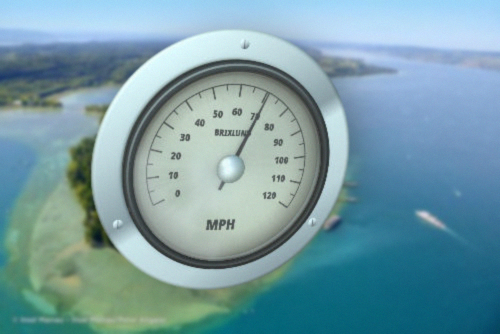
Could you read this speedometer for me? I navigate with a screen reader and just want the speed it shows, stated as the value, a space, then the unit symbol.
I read 70 mph
